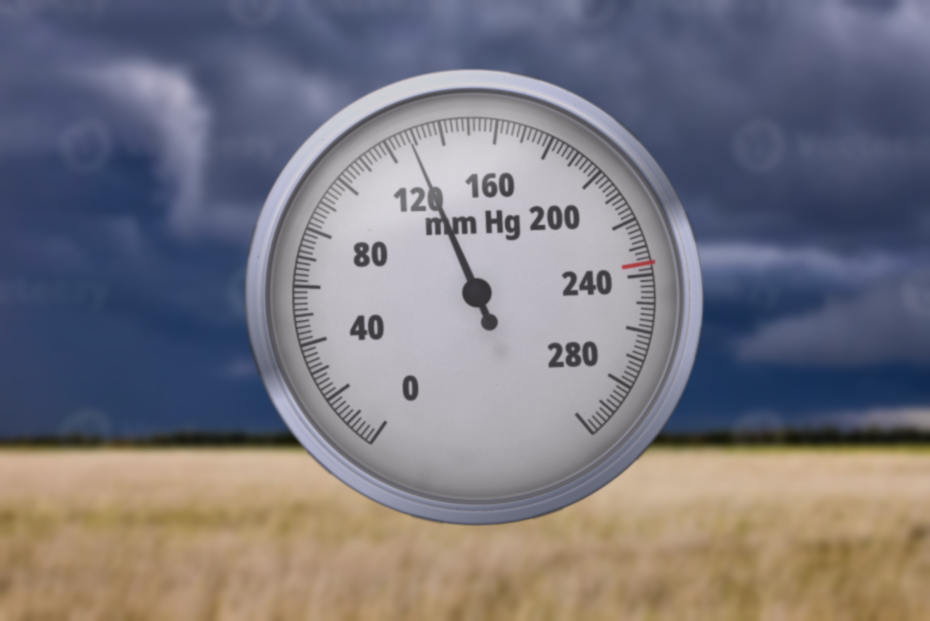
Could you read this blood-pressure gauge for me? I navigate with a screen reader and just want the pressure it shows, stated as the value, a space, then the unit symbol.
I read 128 mmHg
